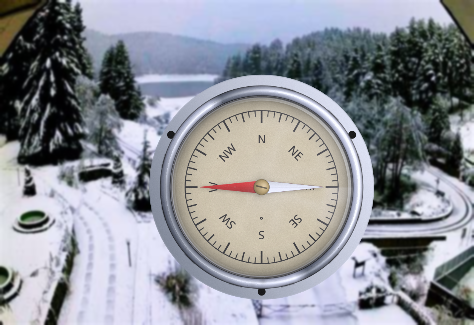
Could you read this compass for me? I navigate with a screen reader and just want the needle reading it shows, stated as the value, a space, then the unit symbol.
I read 270 °
